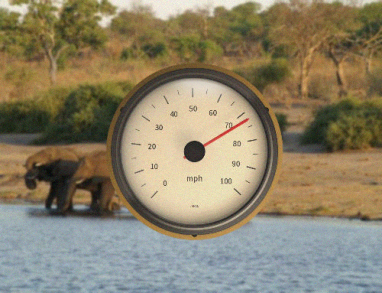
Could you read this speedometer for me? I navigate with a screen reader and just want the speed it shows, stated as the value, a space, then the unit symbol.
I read 72.5 mph
